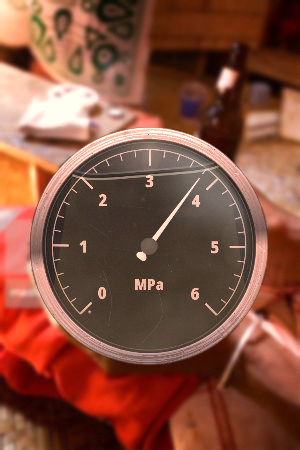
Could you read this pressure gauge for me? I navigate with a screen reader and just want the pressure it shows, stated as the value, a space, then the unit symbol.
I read 3.8 MPa
